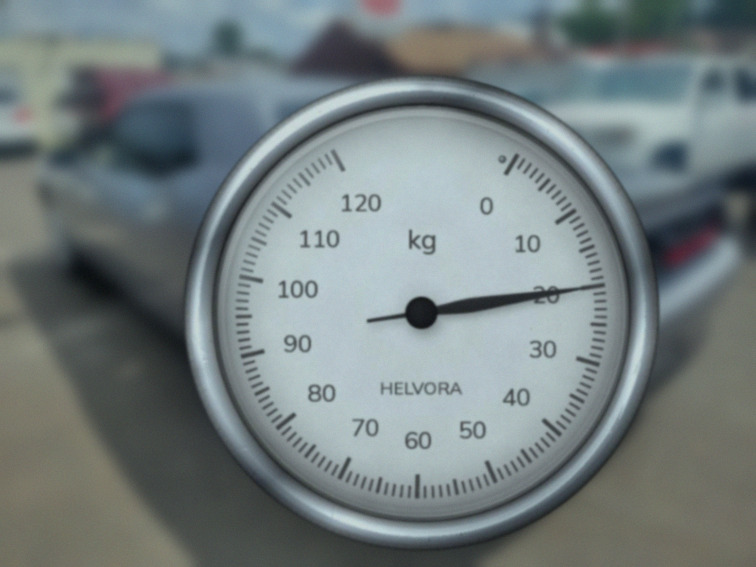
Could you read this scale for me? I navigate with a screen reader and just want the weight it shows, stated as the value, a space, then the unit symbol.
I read 20 kg
